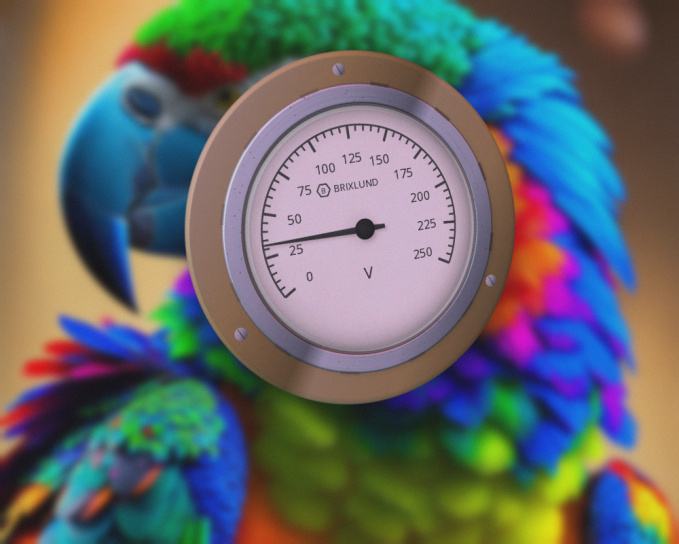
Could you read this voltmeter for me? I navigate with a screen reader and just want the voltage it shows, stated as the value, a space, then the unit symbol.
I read 32.5 V
